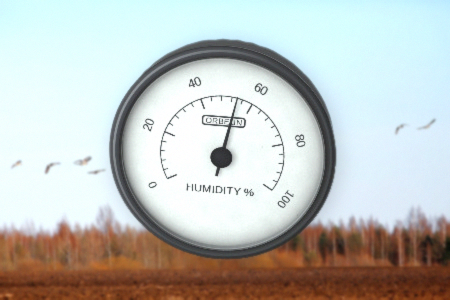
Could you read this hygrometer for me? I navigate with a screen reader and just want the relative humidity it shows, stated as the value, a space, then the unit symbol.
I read 54 %
